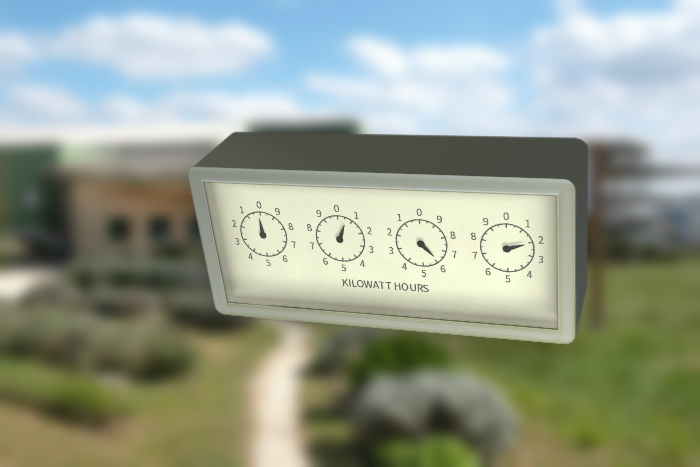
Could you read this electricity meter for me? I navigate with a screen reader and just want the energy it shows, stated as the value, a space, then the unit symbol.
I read 62 kWh
